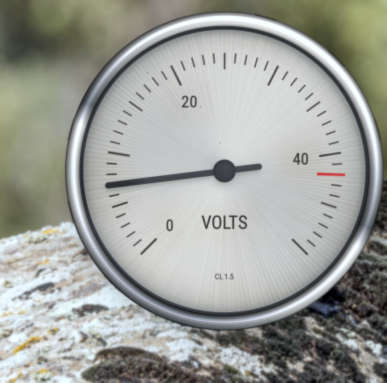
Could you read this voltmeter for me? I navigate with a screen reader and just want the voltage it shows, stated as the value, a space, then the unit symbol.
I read 7 V
